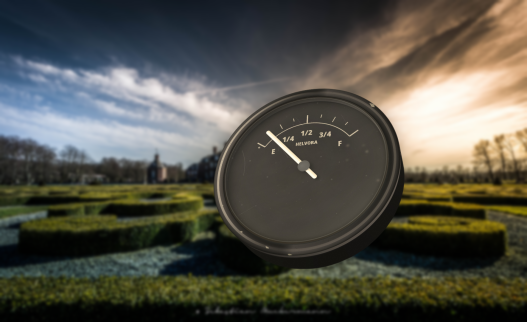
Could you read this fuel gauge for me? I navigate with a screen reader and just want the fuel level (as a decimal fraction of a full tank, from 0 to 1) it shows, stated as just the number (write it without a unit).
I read 0.125
